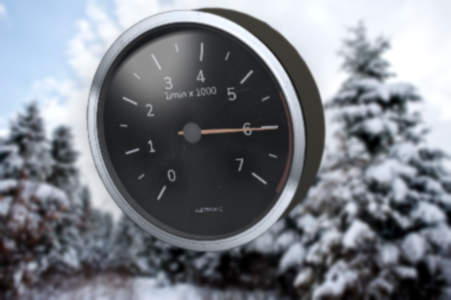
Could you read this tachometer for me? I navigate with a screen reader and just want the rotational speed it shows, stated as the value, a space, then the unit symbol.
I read 6000 rpm
